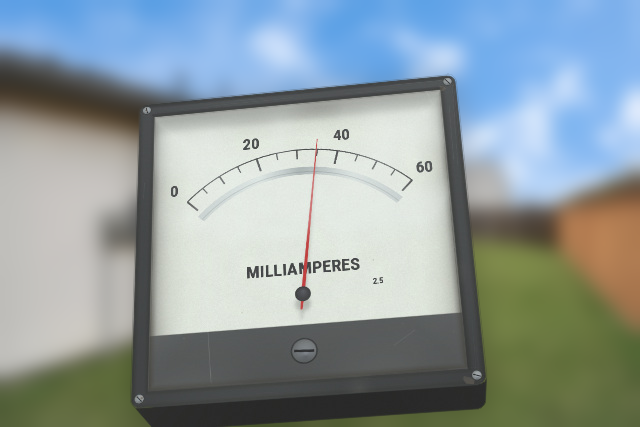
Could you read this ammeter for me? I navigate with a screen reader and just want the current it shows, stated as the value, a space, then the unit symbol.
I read 35 mA
